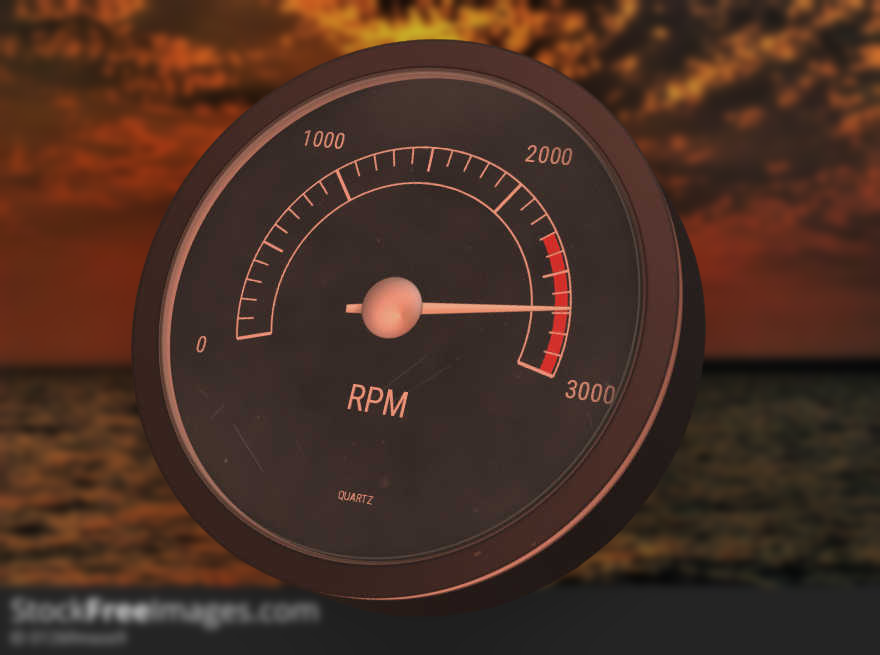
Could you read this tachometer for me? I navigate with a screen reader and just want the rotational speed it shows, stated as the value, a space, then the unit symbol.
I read 2700 rpm
